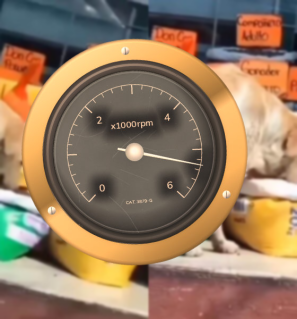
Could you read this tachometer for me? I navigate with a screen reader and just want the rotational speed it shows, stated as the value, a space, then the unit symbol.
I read 5300 rpm
